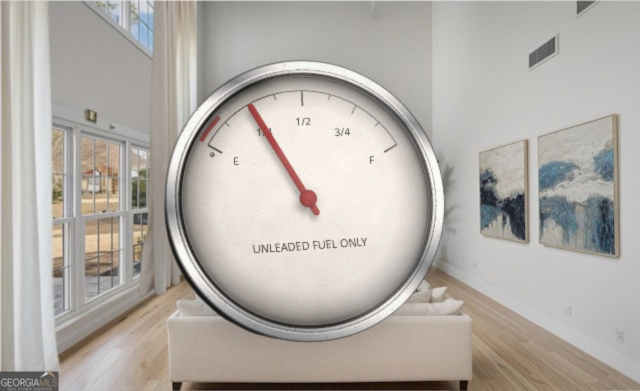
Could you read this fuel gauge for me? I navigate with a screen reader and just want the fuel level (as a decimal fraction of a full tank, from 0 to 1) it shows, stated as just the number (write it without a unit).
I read 0.25
